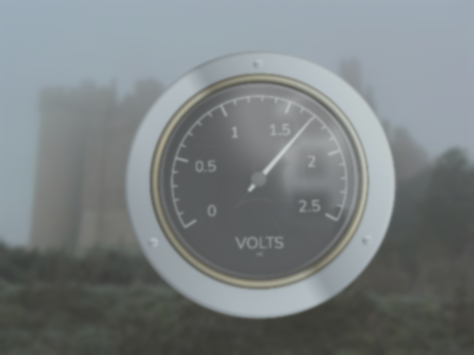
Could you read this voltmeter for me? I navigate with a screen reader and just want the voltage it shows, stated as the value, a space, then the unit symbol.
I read 1.7 V
